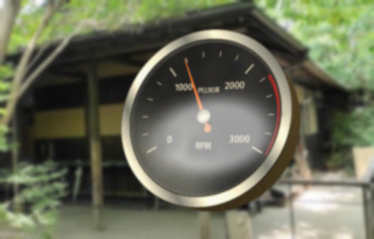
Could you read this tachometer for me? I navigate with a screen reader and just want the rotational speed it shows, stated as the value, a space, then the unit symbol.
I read 1200 rpm
